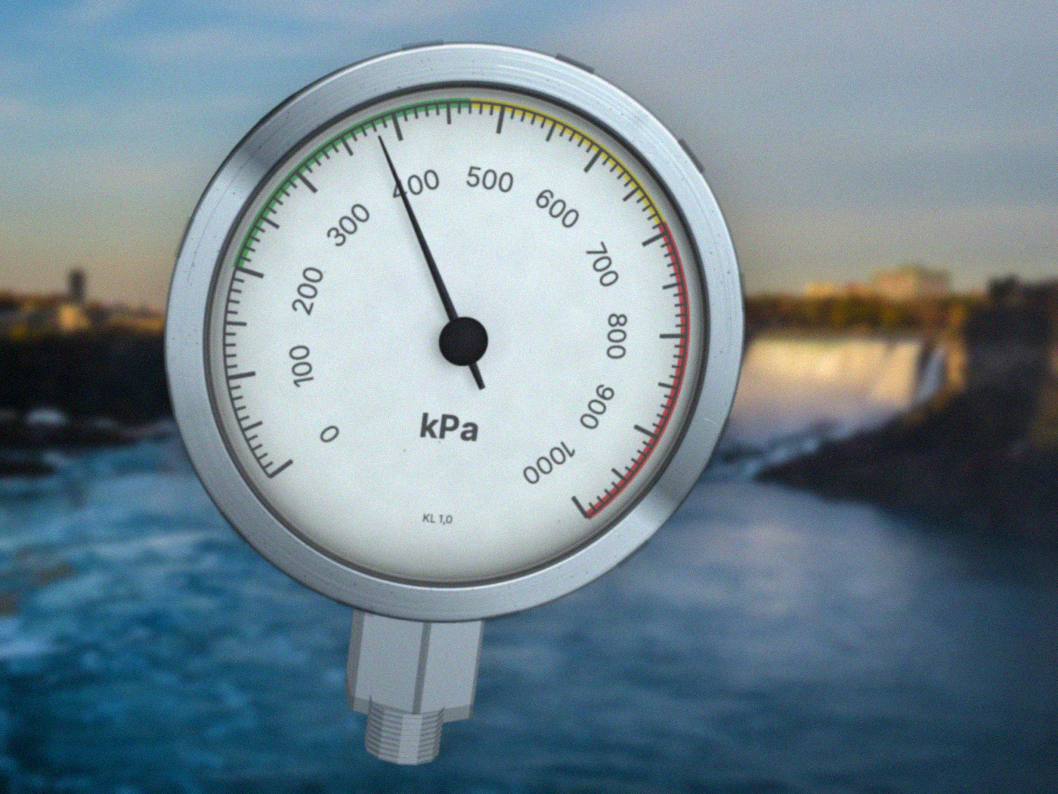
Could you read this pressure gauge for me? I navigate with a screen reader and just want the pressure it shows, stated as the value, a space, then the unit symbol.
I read 380 kPa
